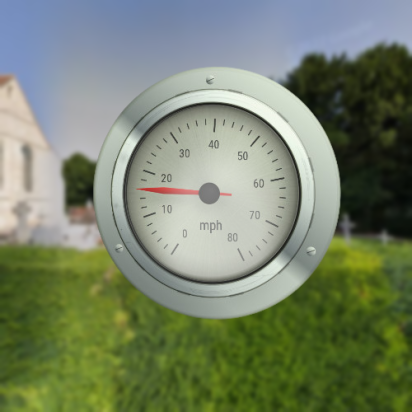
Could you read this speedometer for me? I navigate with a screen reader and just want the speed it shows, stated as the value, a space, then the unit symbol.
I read 16 mph
